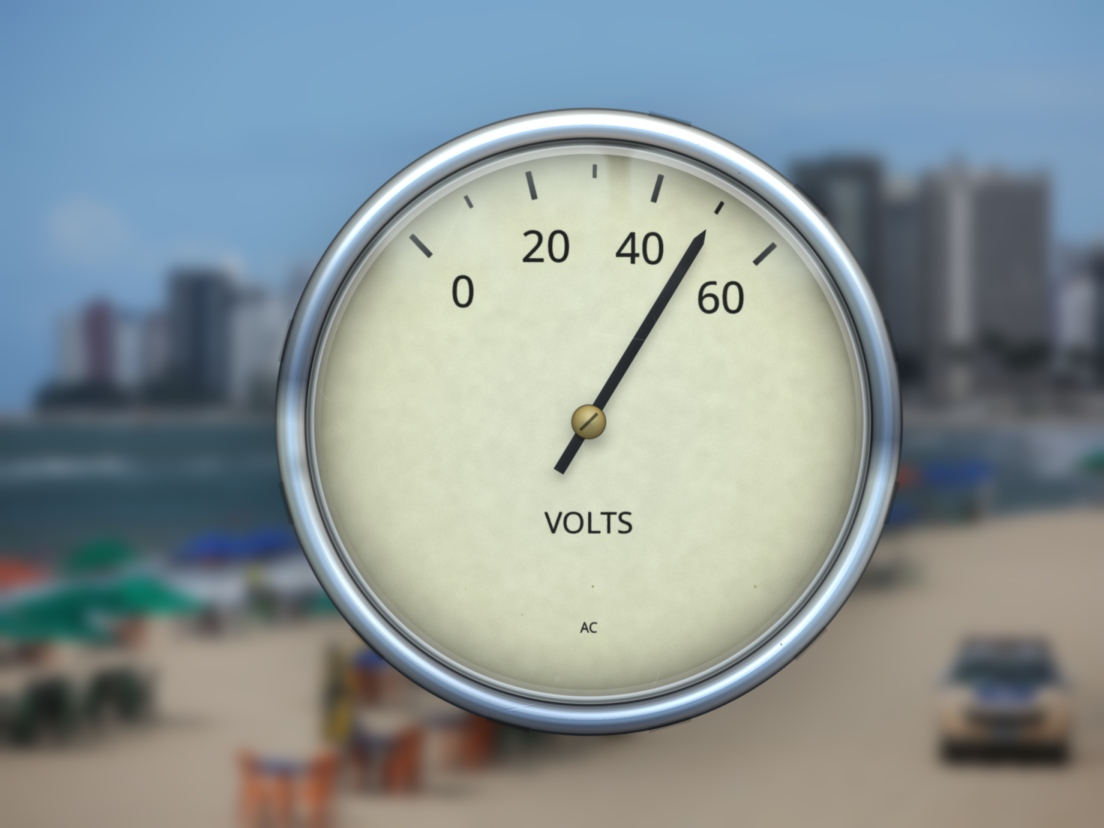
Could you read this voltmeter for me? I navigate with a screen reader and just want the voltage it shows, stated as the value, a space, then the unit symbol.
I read 50 V
